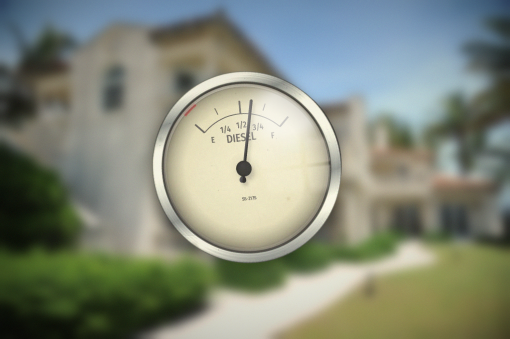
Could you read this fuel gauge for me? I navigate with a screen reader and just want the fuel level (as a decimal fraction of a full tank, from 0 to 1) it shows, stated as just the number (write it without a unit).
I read 0.625
